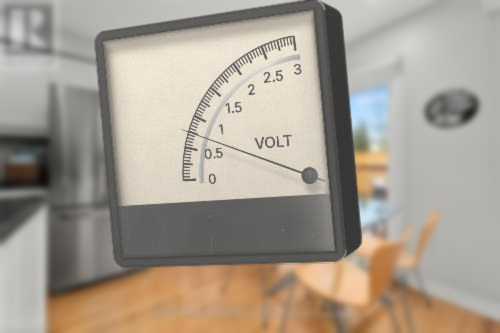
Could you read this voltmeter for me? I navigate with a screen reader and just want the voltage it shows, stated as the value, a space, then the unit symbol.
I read 0.75 V
